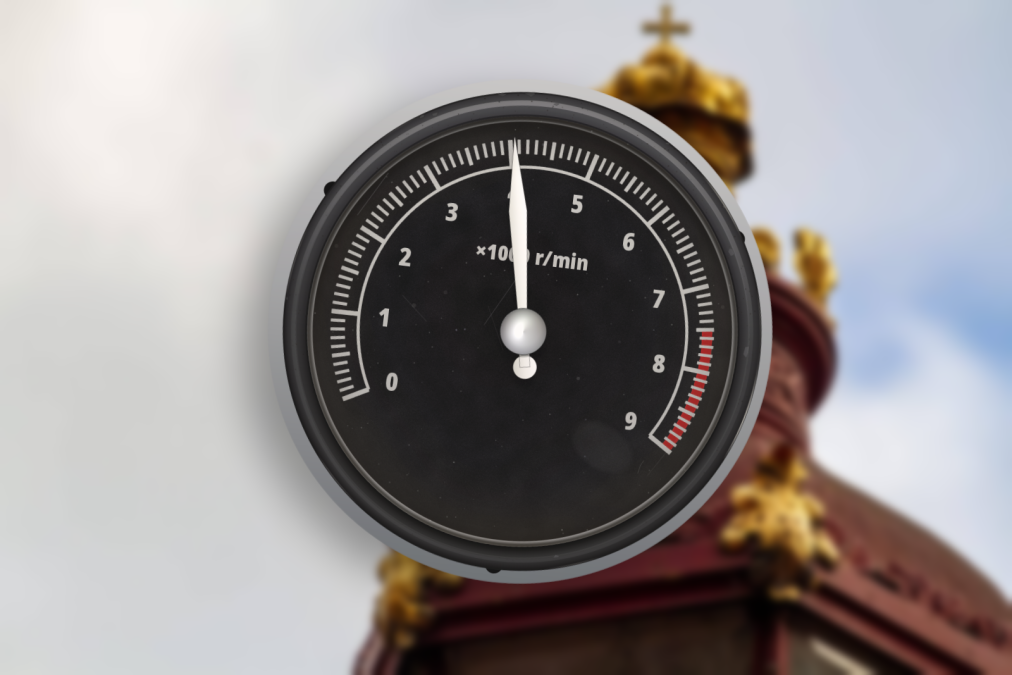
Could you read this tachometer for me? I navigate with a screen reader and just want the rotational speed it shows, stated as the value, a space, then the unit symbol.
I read 4050 rpm
